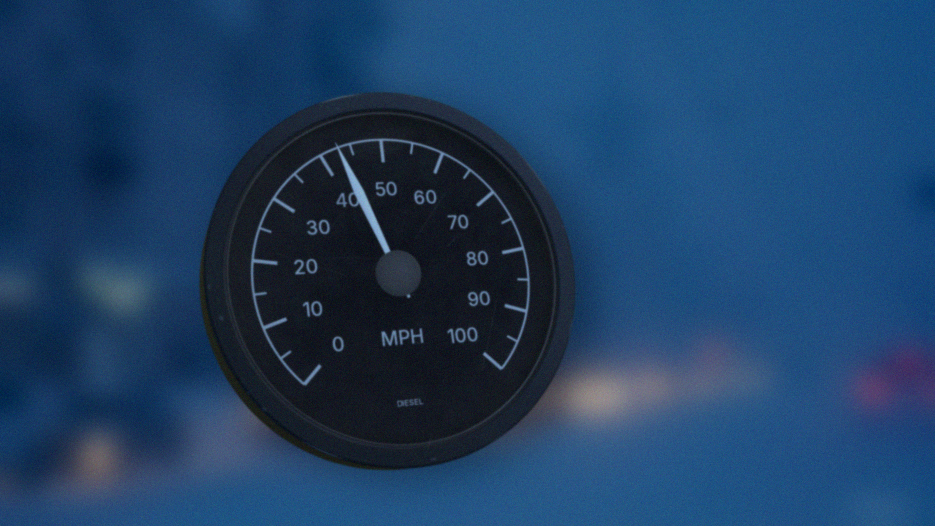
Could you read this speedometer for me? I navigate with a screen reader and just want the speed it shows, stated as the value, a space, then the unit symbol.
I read 42.5 mph
